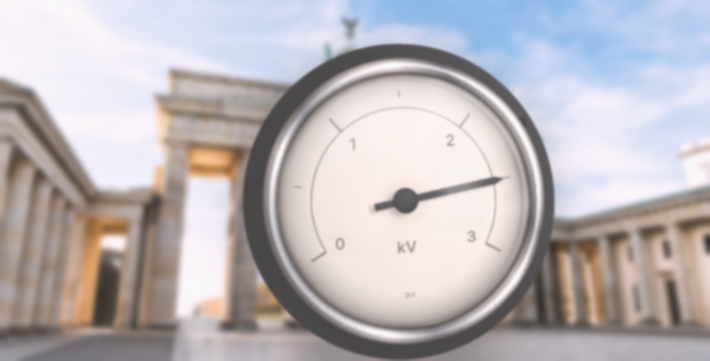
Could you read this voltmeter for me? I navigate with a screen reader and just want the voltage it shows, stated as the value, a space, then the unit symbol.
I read 2.5 kV
